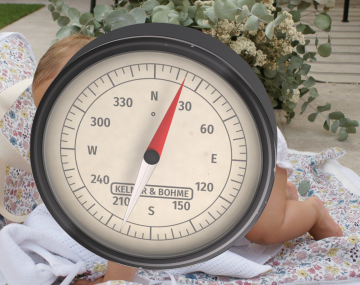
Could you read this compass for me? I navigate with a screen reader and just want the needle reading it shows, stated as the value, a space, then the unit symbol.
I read 20 °
